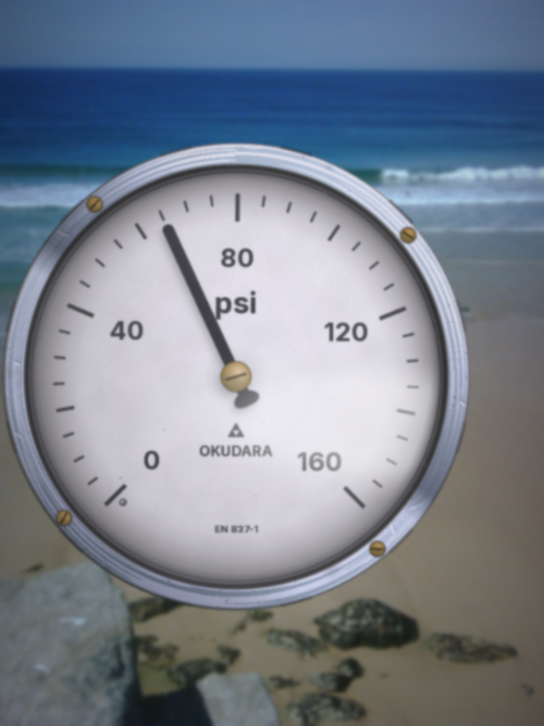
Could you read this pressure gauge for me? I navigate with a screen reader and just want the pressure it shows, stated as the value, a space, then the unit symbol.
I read 65 psi
